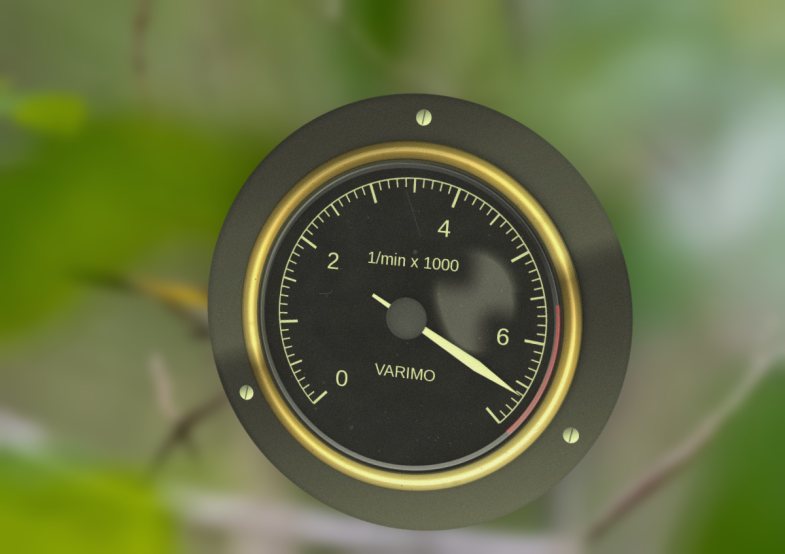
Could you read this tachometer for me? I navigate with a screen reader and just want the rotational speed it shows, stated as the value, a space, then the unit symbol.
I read 6600 rpm
